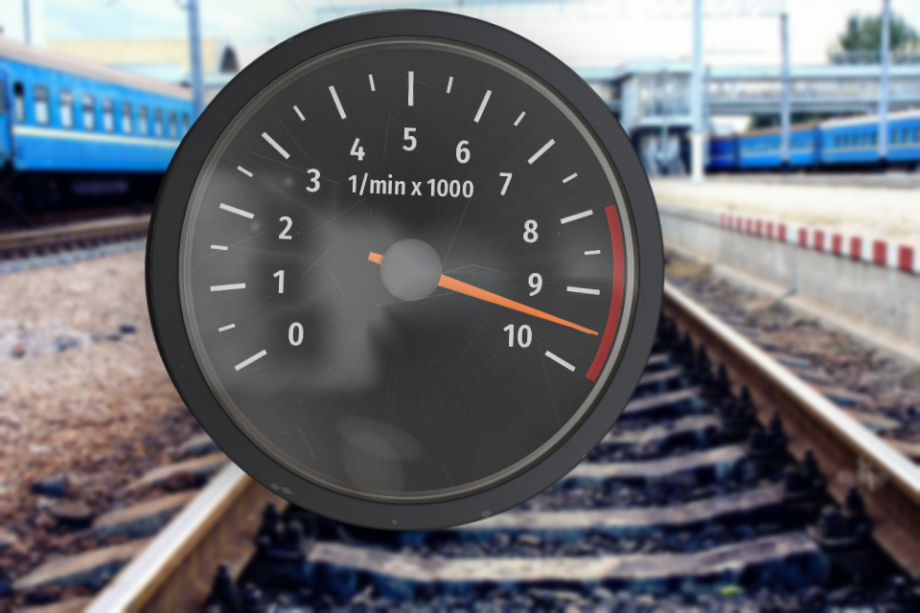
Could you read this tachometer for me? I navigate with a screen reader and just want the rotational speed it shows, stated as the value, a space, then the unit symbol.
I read 9500 rpm
